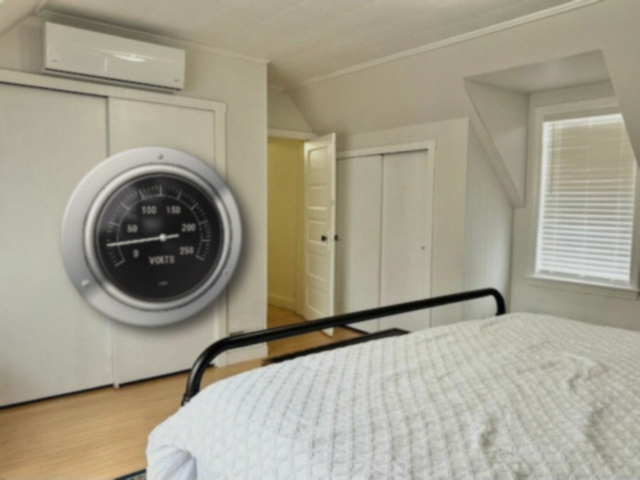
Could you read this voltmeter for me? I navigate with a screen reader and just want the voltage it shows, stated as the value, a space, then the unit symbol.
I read 25 V
